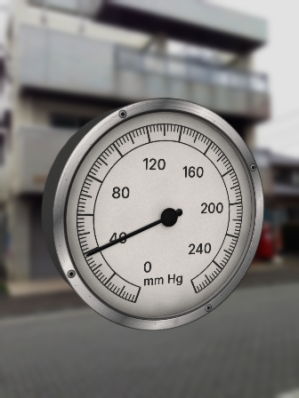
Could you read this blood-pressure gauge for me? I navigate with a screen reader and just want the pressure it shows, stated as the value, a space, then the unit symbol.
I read 40 mmHg
